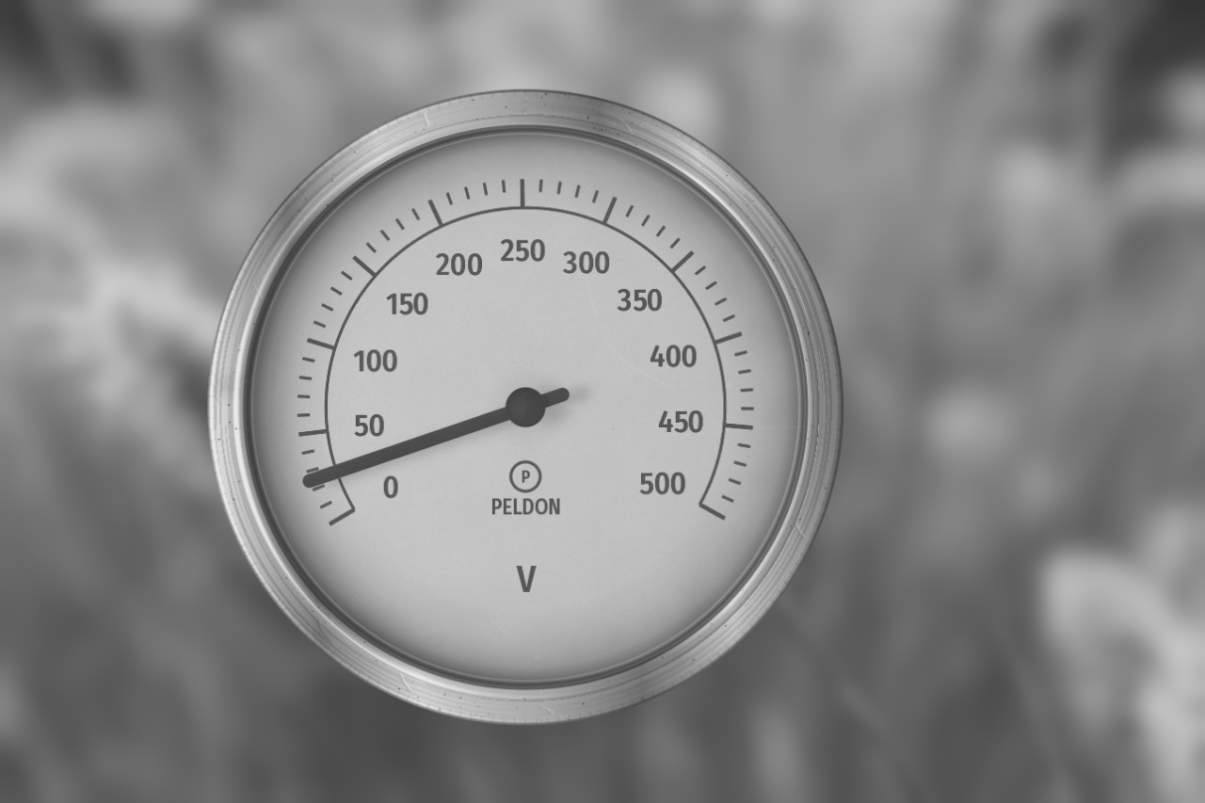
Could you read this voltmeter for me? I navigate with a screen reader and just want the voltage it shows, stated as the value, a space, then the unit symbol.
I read 25 V
